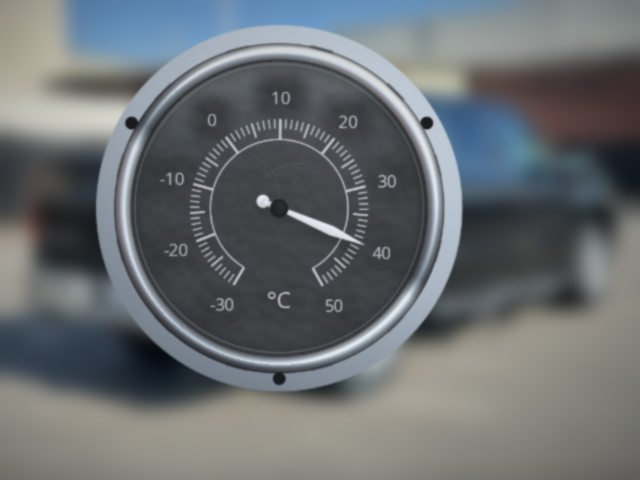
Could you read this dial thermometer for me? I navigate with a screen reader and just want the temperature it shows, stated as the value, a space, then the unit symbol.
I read 40 °C
